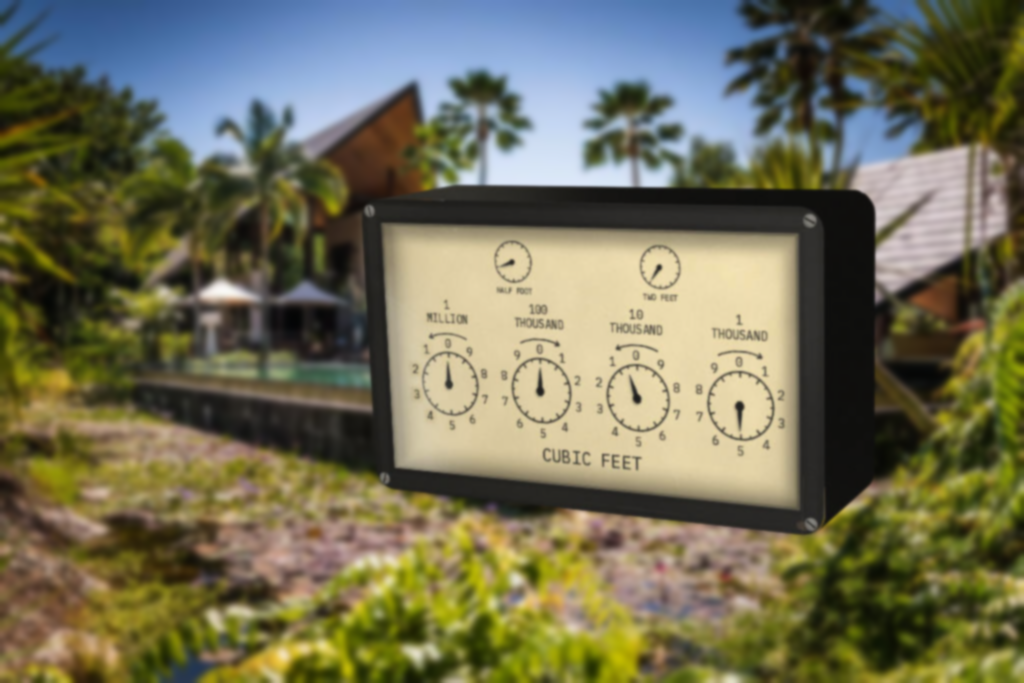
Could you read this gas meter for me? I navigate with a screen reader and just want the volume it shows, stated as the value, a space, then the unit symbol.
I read 500 ft³
